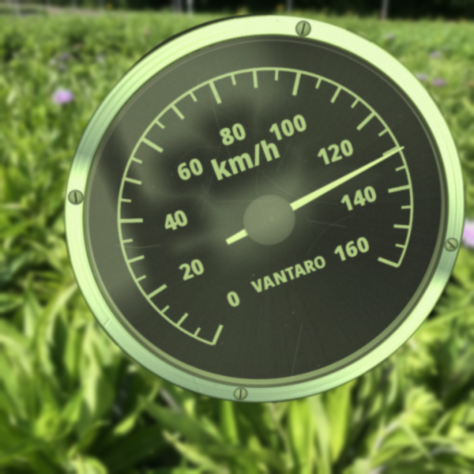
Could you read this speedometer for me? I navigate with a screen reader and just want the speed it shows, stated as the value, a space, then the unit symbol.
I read 130 km/h
